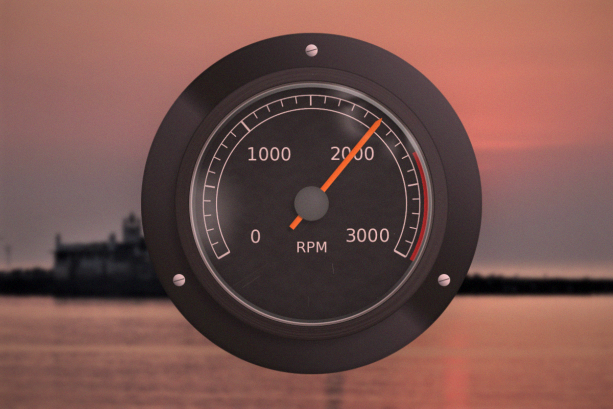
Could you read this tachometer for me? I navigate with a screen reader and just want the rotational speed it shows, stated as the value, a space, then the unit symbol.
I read 2000 rpm
